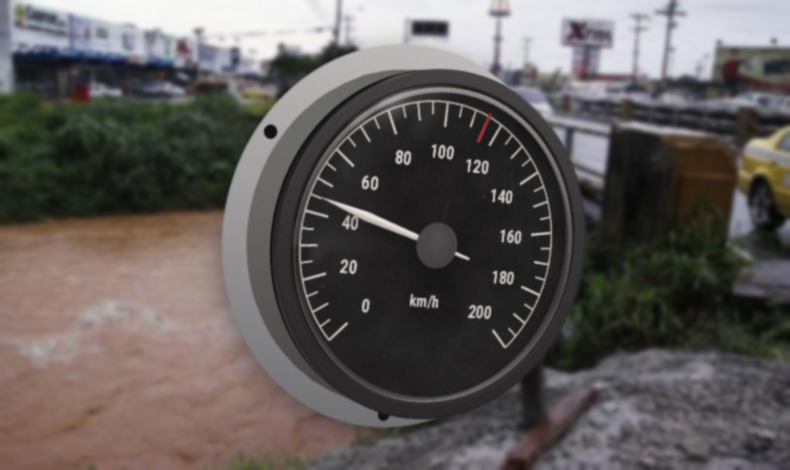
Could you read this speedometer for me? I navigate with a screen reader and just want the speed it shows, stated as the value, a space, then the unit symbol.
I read 45 km/h
